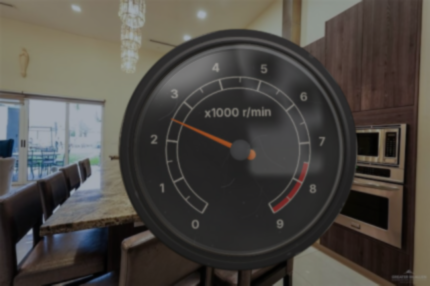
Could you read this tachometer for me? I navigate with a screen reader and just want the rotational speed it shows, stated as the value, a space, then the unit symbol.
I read 2500 rpm
